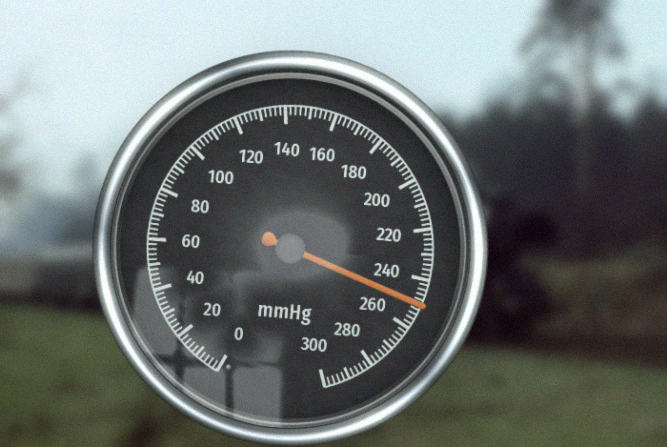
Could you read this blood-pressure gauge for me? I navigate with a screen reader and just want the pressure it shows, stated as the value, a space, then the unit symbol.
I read 250 mmHg
